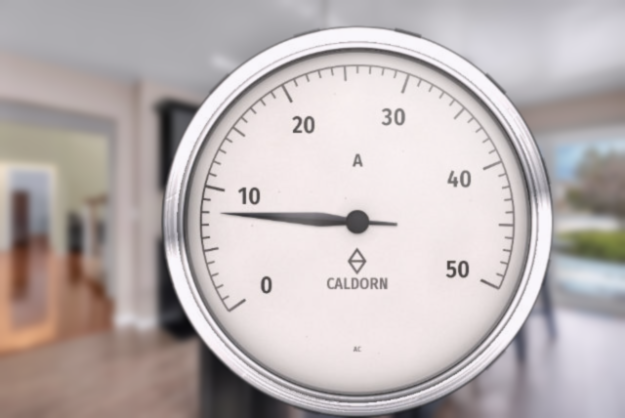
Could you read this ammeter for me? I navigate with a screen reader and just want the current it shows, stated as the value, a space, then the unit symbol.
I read 8 A
